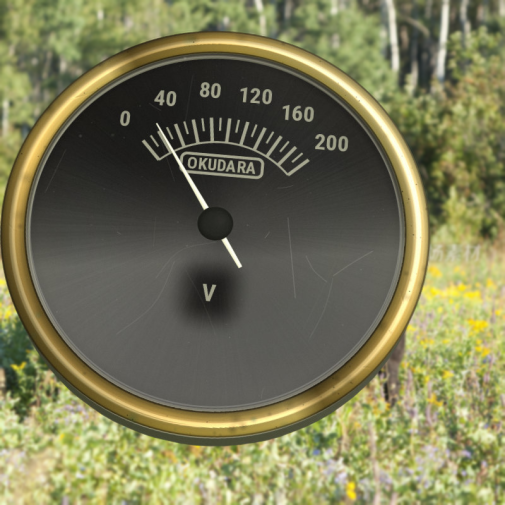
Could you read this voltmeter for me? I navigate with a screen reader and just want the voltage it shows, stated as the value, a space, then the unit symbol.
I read 20 V
